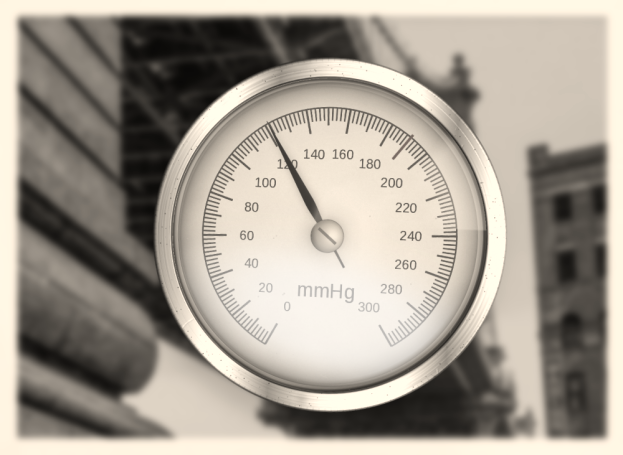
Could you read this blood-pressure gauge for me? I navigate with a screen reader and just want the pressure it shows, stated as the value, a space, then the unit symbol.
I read 122 mmHg
